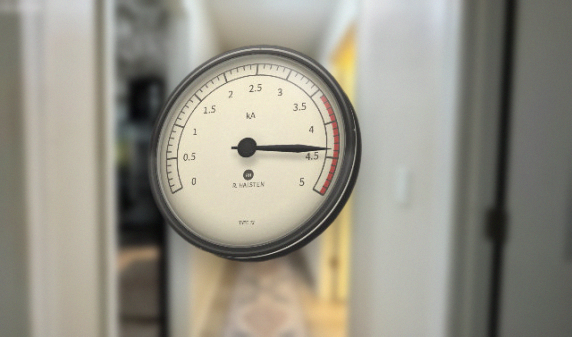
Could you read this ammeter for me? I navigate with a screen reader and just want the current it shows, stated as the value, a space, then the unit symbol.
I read 4.4 kA
